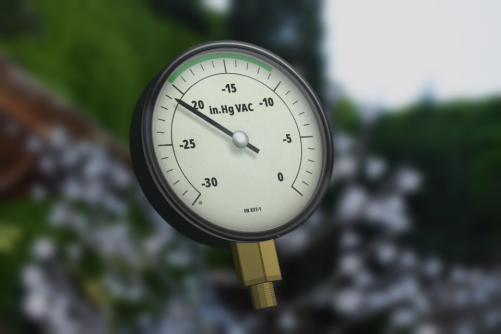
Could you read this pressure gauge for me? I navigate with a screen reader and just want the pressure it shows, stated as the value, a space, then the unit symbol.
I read -21 inHg
